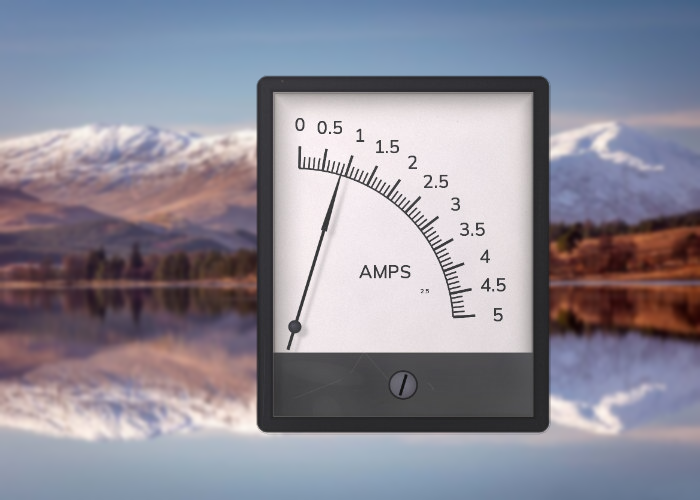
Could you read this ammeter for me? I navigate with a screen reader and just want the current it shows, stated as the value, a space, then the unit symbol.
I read 0.9 A
